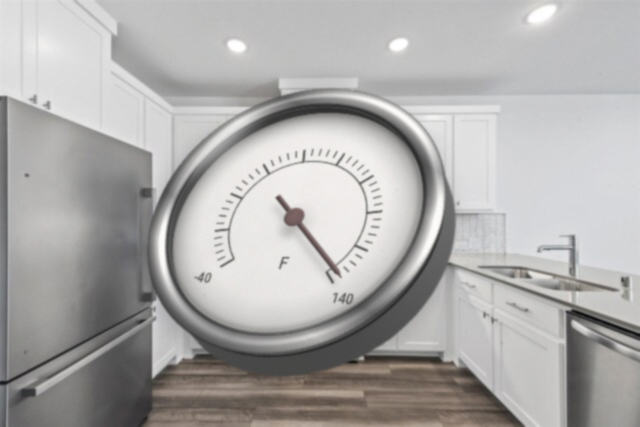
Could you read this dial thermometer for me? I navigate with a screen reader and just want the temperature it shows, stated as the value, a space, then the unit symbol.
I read 136 °F
